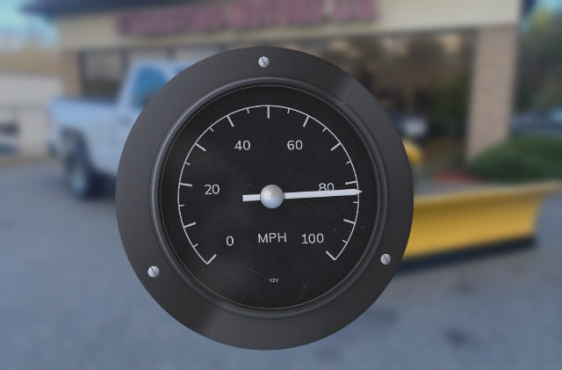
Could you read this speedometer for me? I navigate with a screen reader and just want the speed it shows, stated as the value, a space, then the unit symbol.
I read 82.5 mph
